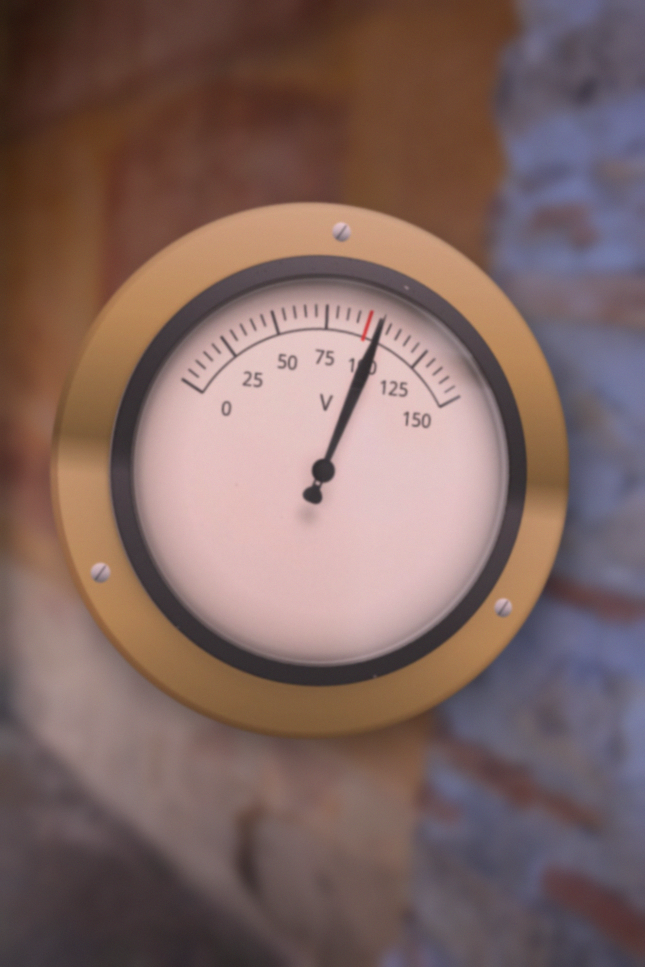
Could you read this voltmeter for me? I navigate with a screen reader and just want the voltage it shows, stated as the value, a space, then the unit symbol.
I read 100 V
